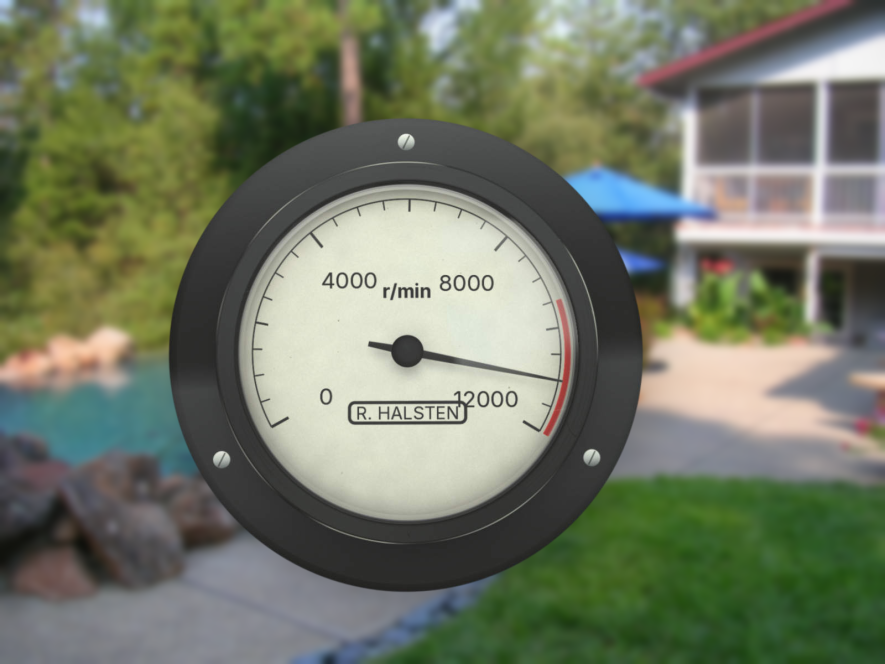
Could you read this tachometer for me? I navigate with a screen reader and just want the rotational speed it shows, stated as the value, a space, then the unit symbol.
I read 11000 rpm
